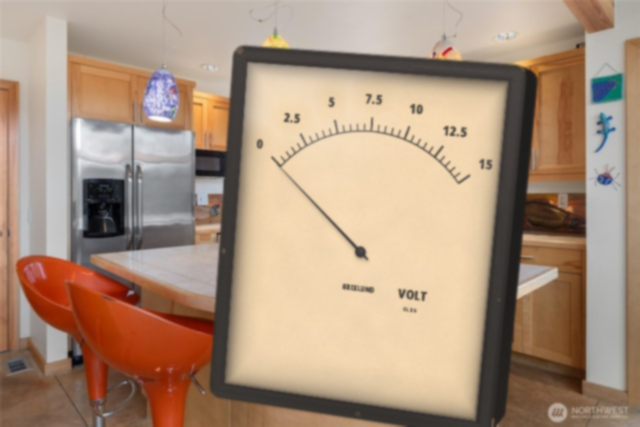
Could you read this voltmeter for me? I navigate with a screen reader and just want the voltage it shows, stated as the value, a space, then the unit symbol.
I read 0 V
